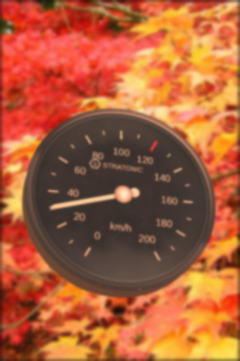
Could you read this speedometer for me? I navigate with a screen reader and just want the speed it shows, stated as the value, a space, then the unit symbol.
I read 30 km/h
